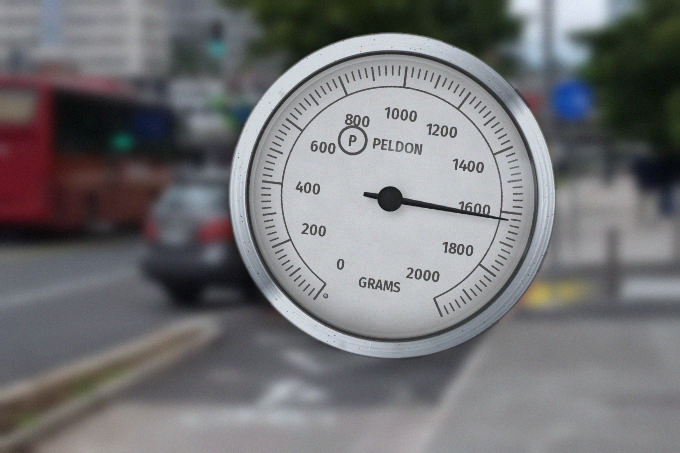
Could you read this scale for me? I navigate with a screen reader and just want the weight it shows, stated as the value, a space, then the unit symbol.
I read 1620 g
